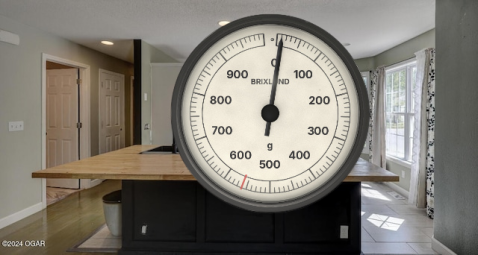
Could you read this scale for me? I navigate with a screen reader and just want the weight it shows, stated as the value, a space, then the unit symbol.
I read 10 g
